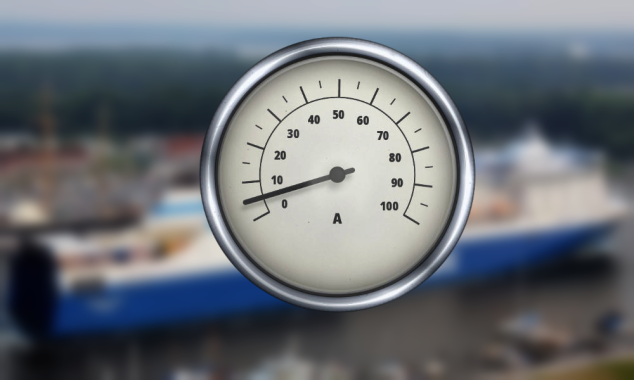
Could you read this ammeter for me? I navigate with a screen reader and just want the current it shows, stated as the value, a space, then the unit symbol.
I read 5 A
